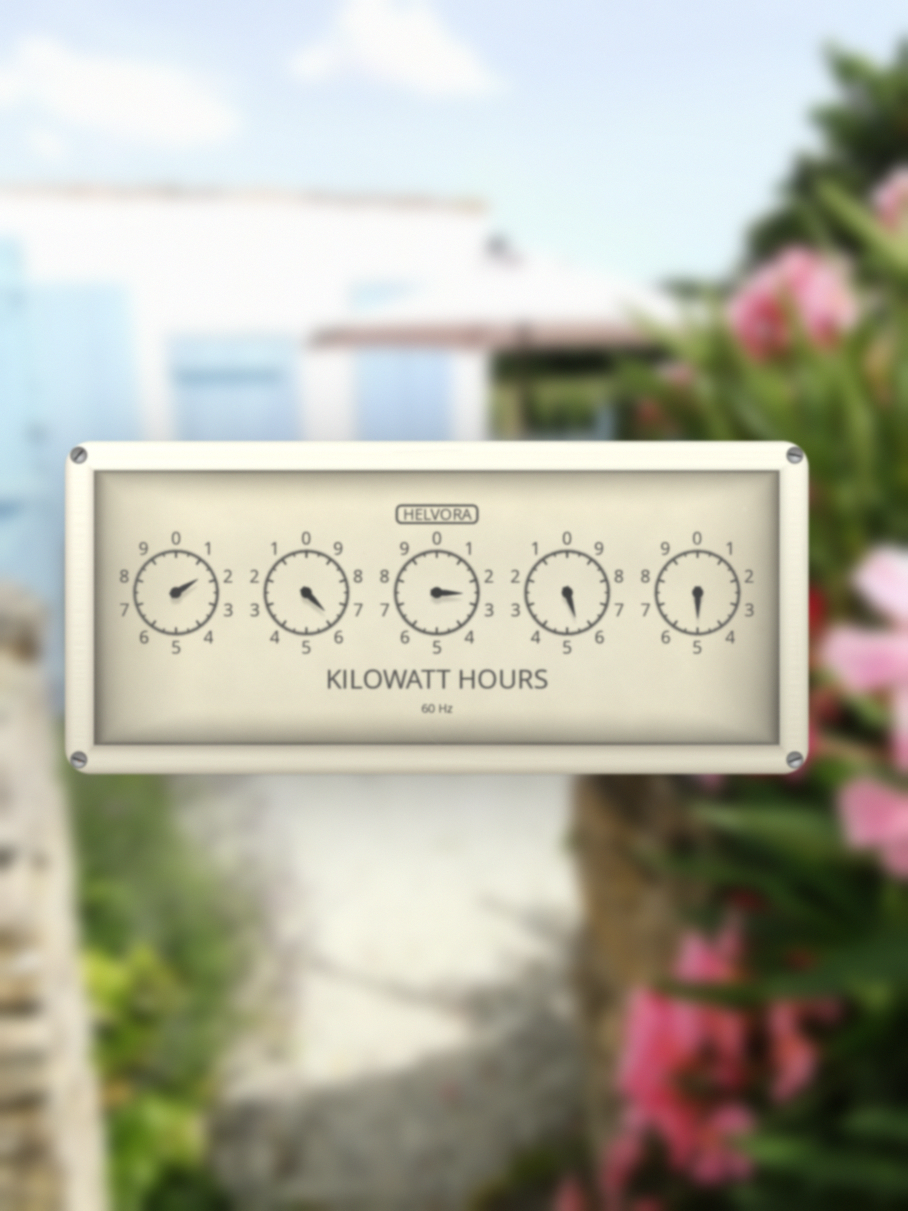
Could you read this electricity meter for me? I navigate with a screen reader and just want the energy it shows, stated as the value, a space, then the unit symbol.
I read 16255 kWh
